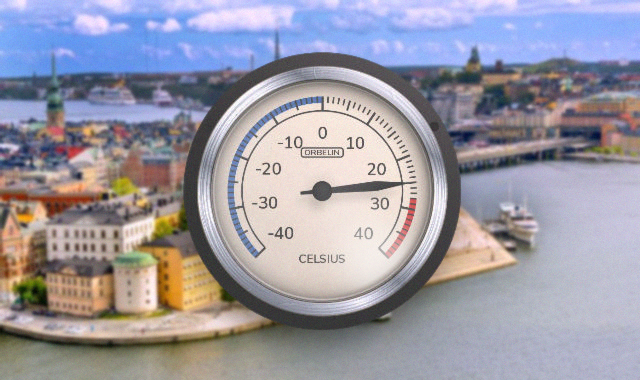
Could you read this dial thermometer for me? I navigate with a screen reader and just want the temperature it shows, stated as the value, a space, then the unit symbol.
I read 25 °C
